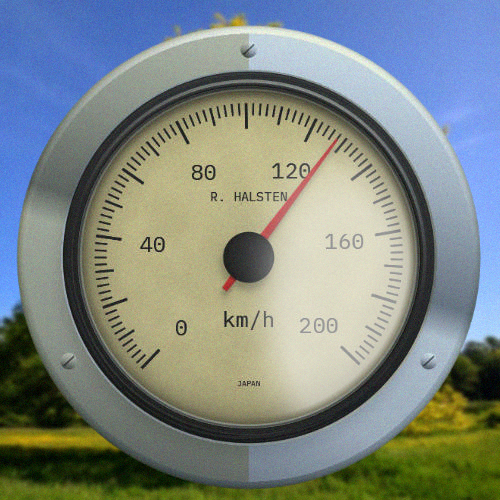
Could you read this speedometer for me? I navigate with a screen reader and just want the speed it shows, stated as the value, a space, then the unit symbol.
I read 128 km/h
